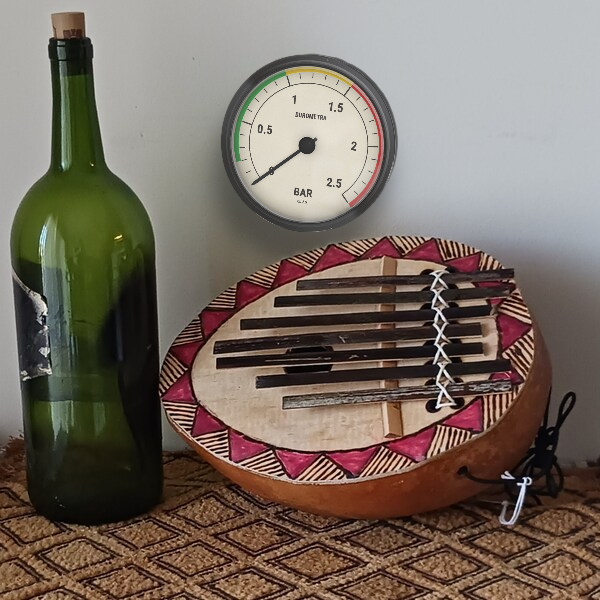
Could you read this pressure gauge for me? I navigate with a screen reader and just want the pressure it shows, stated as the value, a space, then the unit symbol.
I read 0 bar
